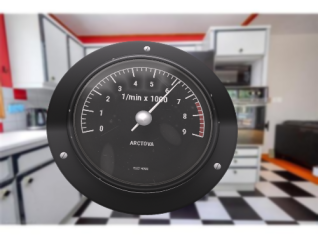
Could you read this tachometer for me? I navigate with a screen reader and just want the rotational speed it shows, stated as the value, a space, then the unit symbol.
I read 6200 rpm
